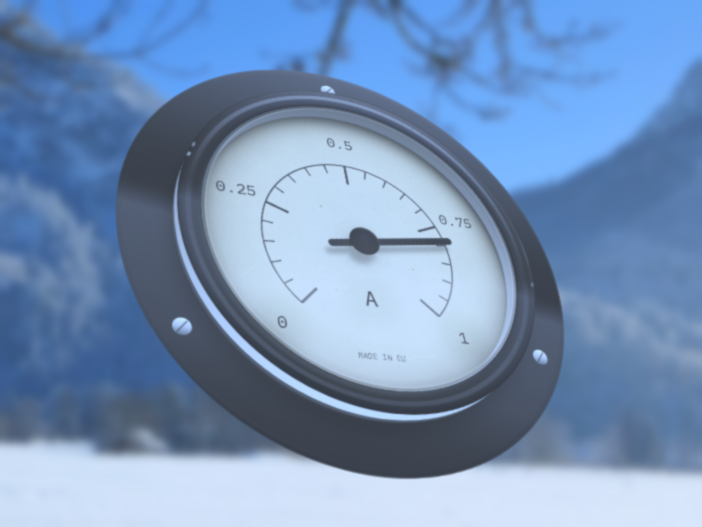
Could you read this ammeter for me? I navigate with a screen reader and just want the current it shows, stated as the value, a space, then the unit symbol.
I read 0.8 A
